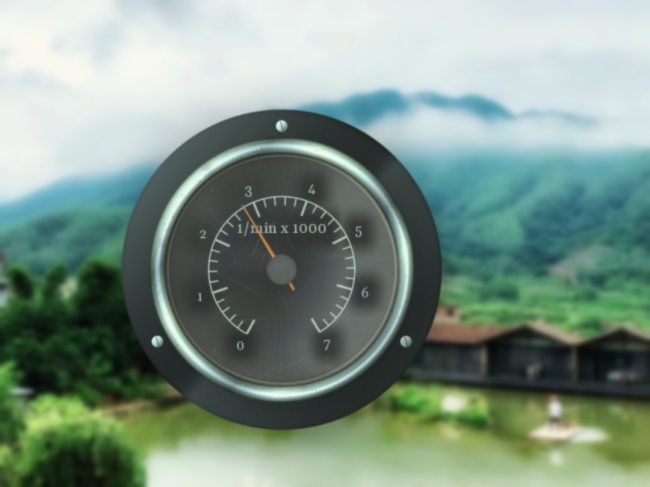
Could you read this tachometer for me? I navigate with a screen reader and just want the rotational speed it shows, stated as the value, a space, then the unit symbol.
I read 2800 rpm
